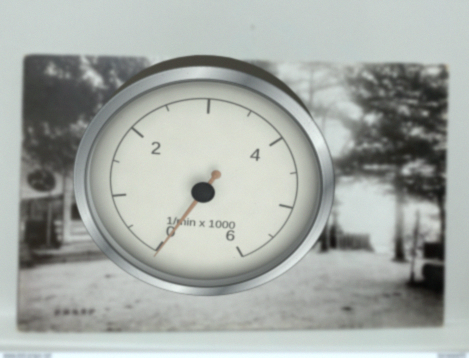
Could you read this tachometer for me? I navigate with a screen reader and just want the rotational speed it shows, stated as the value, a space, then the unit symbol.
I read 0 rpm
